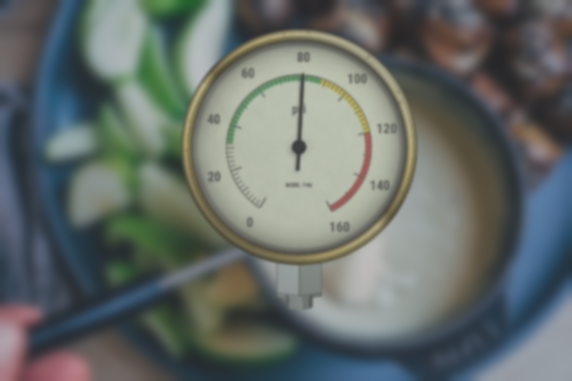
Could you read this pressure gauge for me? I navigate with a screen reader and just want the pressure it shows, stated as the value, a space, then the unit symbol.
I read 80 psi
